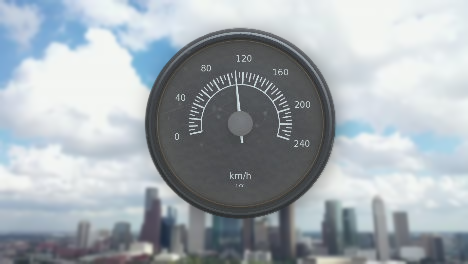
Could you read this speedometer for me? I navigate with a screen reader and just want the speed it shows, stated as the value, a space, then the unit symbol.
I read 110 km/h
